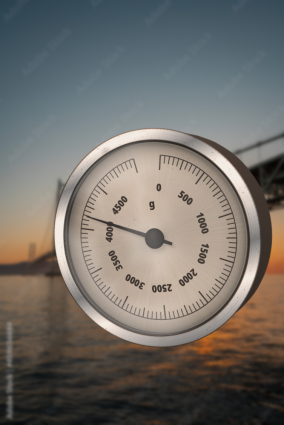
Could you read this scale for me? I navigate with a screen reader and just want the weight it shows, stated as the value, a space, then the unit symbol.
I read 4150 g
